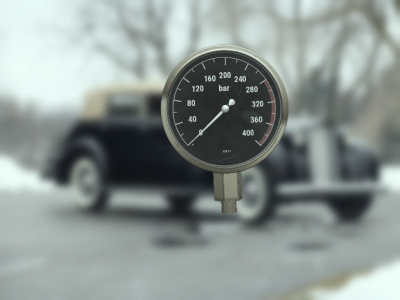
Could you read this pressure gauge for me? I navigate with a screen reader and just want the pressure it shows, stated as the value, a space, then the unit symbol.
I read 0 bar
